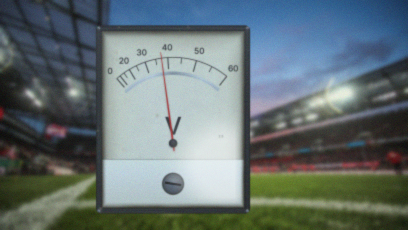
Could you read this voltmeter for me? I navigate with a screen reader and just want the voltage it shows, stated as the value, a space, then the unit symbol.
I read 37.5 V
